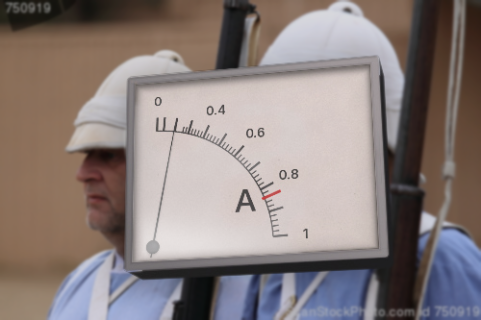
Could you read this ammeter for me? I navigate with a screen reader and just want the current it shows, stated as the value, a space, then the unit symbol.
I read 0.2 A
